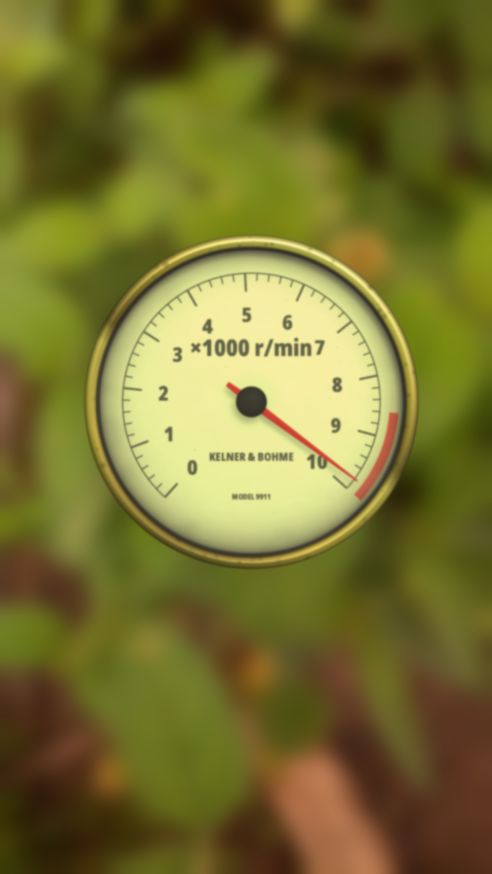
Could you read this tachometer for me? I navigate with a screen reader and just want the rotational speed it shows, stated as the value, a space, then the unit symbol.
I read 9800 rpm
